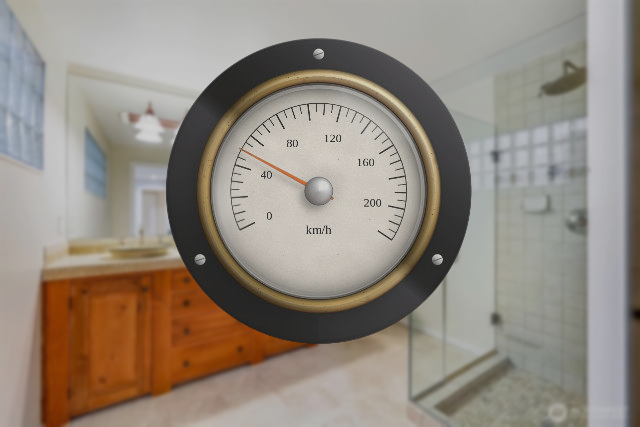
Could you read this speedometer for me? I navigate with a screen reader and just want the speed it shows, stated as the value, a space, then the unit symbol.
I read 50 km/h
